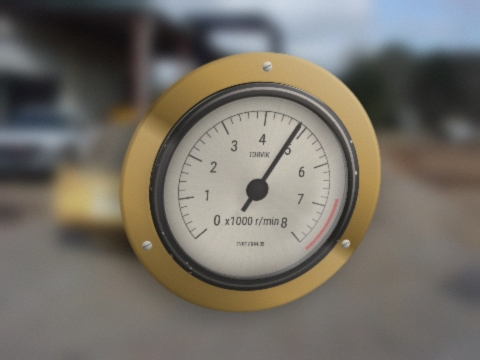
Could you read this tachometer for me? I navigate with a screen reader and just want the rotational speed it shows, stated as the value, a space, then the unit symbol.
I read 4800 rpm
